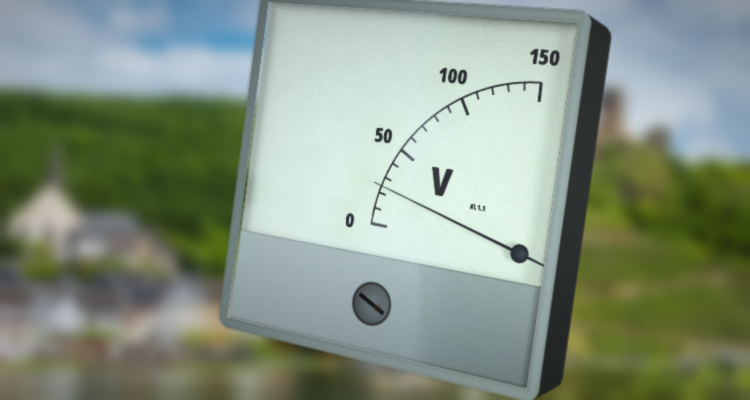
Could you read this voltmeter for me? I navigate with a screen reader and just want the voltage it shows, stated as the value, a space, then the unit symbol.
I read 25 V
